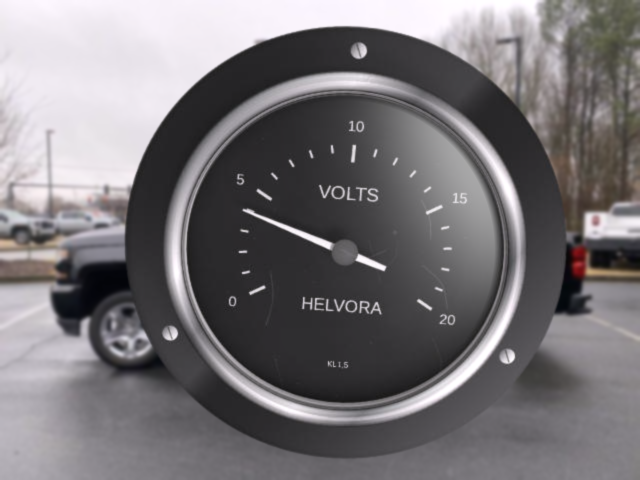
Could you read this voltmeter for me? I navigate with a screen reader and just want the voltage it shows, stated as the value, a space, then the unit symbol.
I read 4 V
